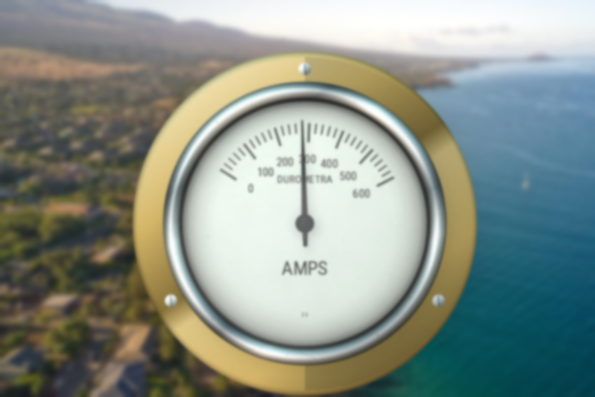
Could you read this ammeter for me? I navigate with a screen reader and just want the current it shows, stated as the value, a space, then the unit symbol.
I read 280 A
